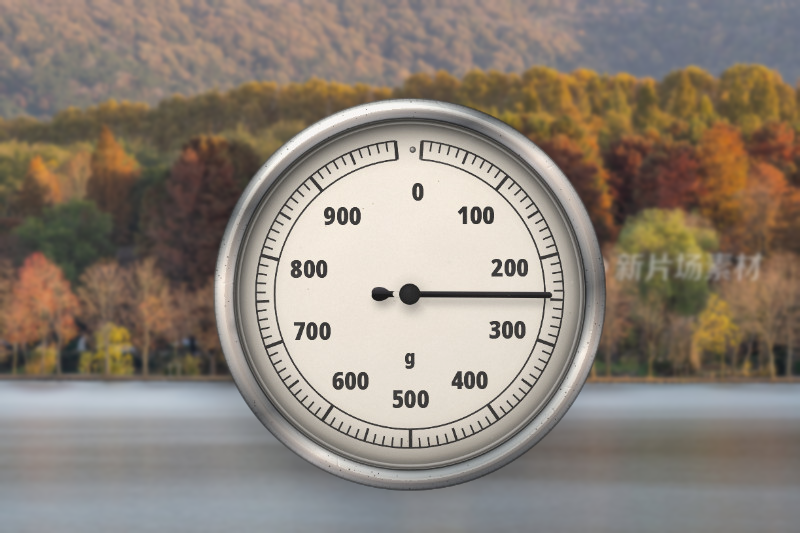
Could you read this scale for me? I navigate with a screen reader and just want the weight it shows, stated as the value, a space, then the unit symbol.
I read 245 g
